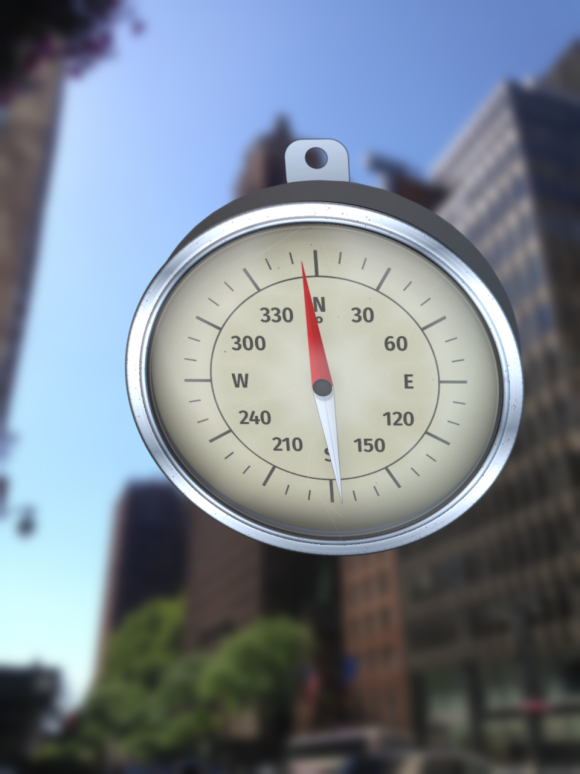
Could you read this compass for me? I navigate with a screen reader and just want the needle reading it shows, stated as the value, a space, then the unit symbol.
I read 355 °
